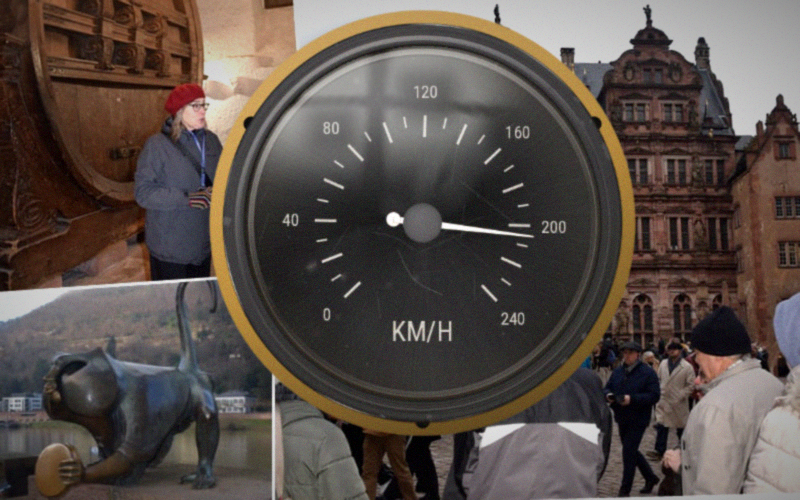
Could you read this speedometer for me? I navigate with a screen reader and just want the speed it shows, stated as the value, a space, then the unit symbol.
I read 205 km/h
